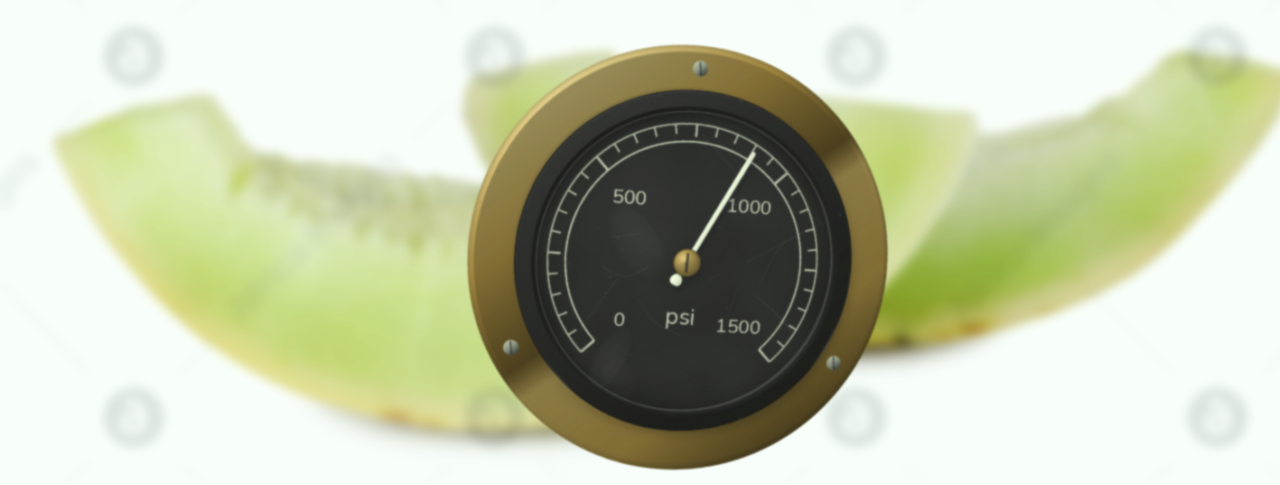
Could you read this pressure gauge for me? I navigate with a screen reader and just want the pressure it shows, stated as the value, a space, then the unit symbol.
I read 900 psi
